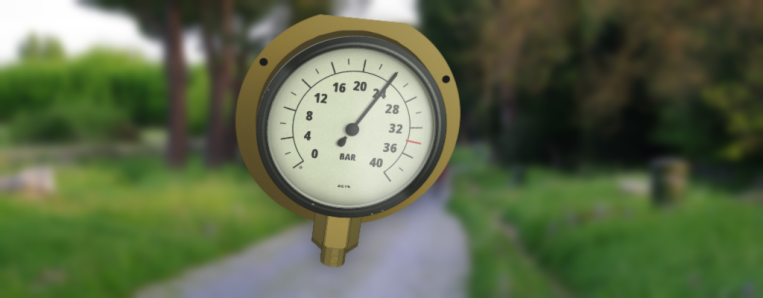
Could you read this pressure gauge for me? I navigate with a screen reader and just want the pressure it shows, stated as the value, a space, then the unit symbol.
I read 24 bar
